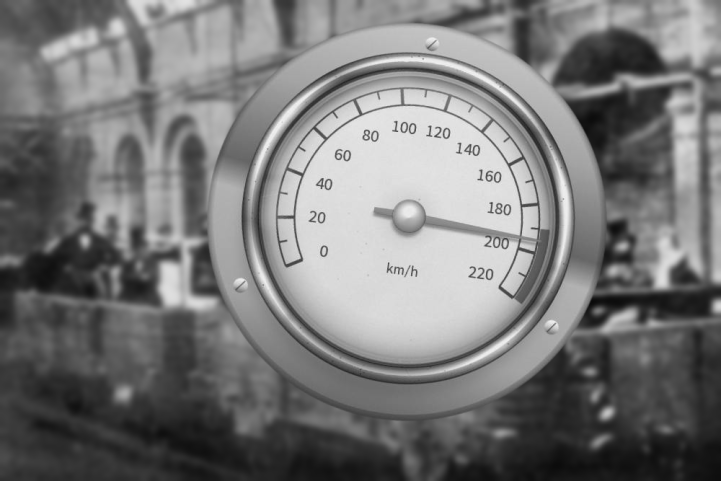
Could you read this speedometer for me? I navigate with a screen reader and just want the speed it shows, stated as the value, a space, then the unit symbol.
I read 195 km/h
